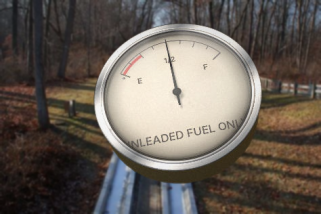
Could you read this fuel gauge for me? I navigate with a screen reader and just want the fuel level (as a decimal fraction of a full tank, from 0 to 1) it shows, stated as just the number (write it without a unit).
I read 0.5
